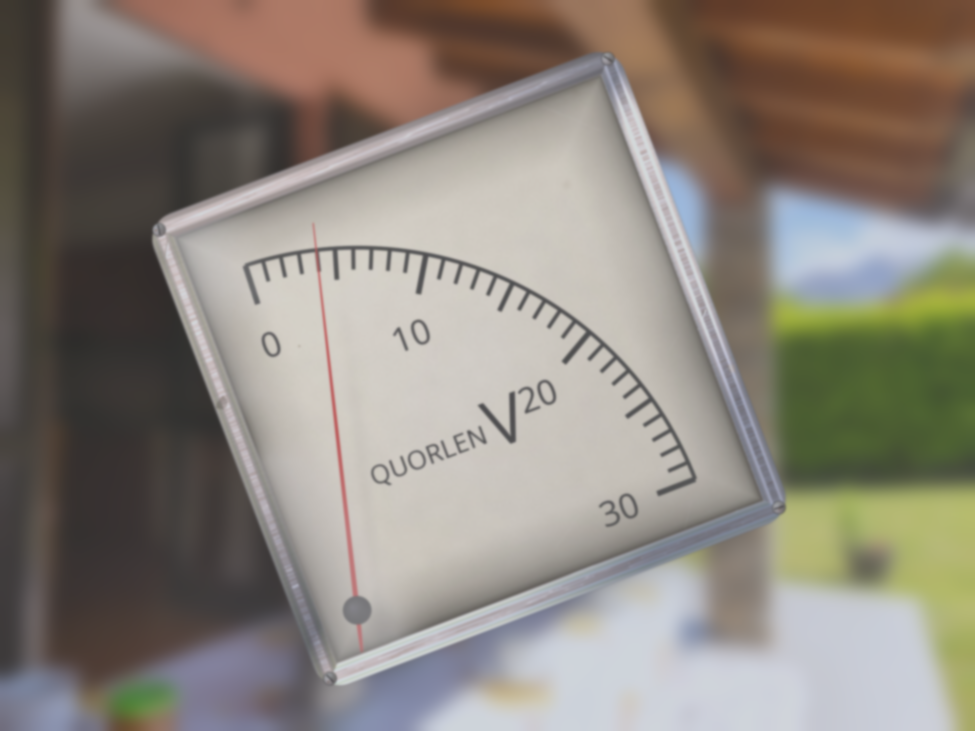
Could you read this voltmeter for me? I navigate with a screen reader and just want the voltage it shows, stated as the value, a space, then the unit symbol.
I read 4 V
